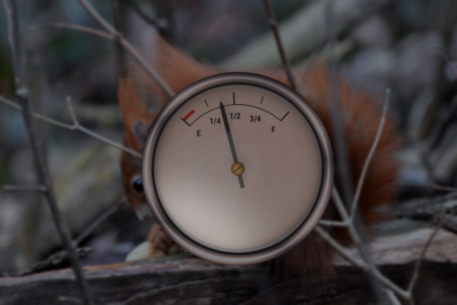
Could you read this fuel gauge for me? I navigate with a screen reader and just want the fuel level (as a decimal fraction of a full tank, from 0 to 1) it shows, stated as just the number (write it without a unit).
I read 0.375
